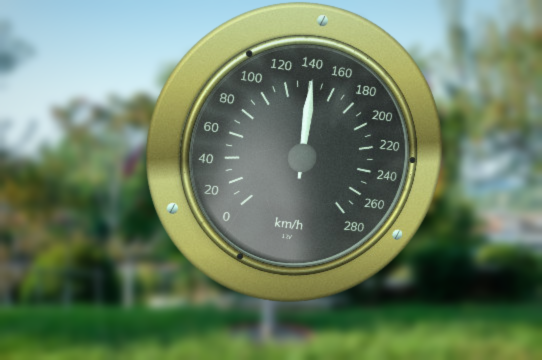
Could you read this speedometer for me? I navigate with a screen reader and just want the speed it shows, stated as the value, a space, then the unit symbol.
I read 140 km/h
